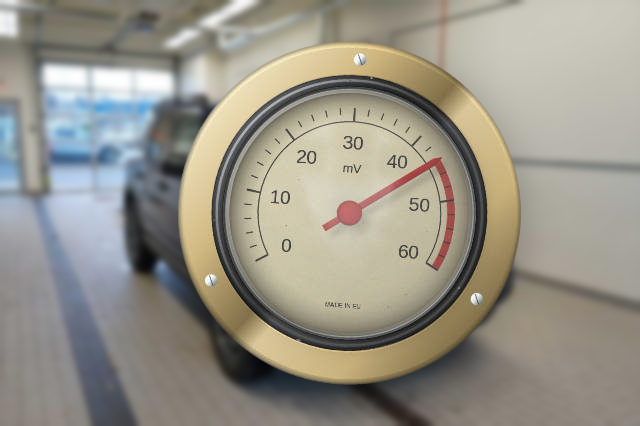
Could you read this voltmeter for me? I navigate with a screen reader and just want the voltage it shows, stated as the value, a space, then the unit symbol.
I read 44 mV
